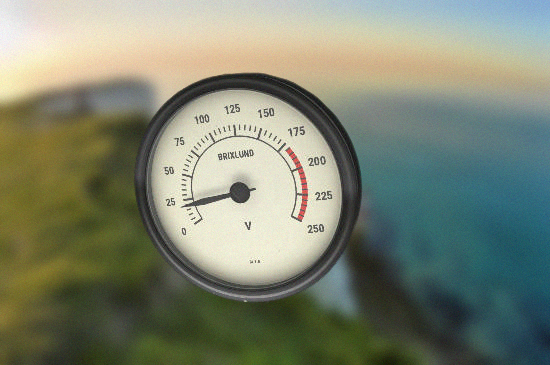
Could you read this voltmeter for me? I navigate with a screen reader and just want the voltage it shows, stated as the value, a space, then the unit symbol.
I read 20 V
